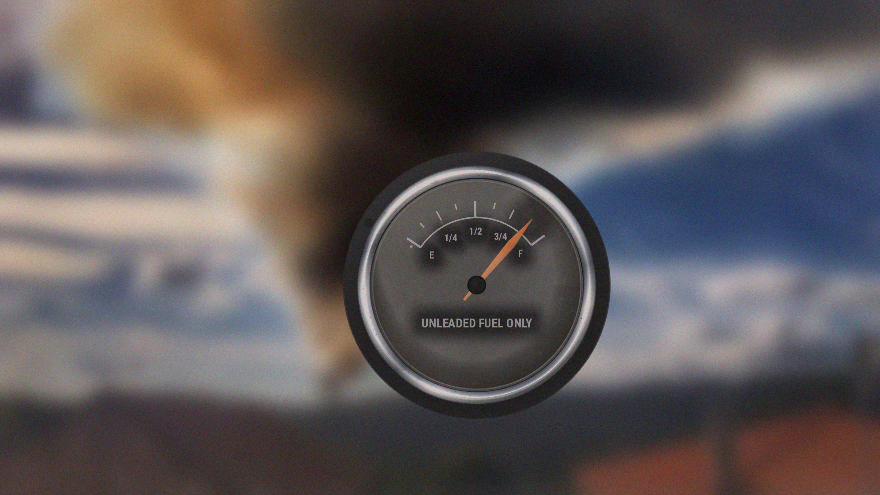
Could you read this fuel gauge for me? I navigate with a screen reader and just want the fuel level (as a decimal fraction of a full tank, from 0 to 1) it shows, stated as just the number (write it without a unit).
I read 0.875
